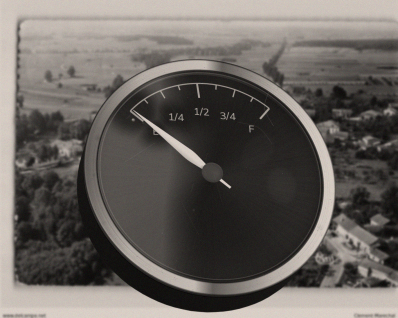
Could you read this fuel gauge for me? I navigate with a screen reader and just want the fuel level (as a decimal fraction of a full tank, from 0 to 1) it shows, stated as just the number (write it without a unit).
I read 0
